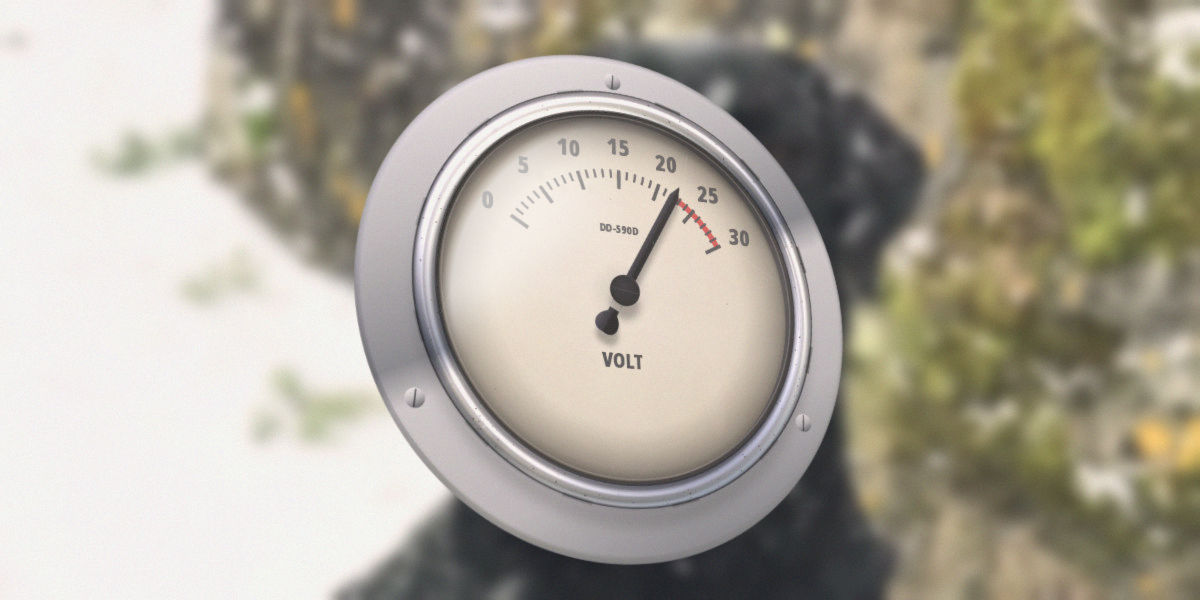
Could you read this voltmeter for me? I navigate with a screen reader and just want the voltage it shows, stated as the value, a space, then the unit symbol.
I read 22 V
